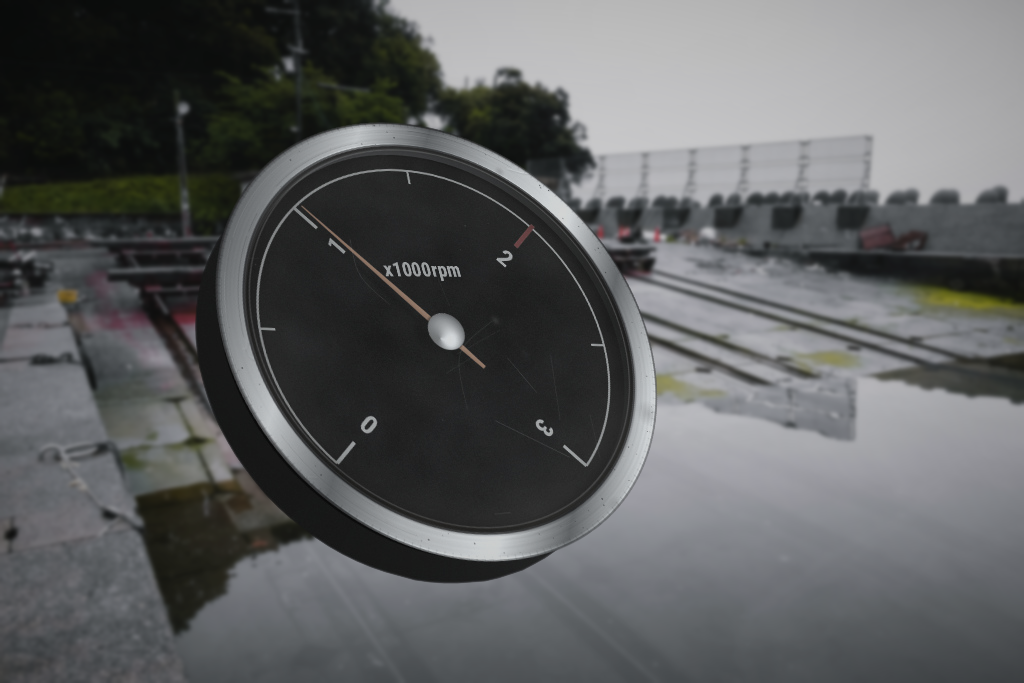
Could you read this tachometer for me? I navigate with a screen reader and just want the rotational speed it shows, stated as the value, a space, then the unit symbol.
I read 1000 rpm
